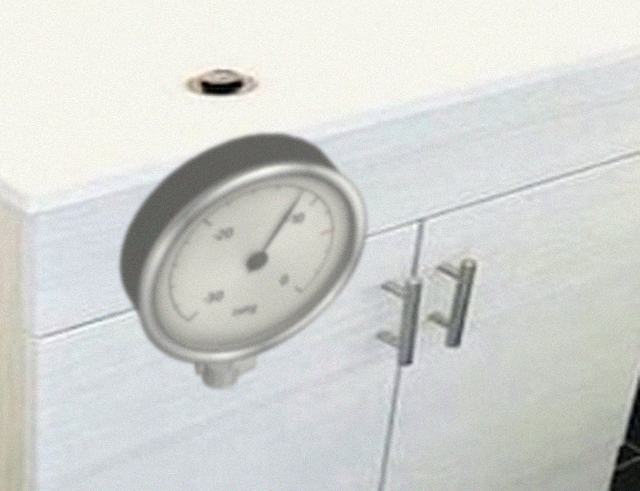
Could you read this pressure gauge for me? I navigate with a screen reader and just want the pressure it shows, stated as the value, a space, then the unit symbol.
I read -12 inHg
